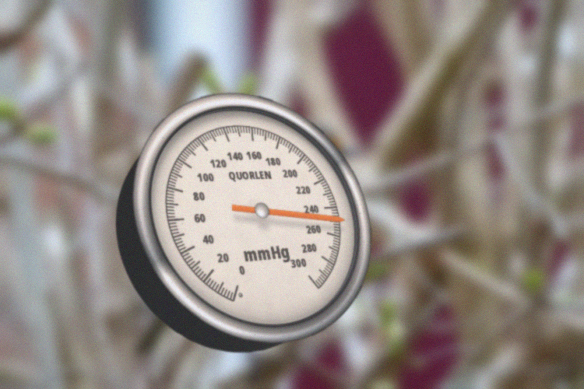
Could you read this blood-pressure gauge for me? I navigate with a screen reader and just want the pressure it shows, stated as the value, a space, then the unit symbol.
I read 250 mmHg
